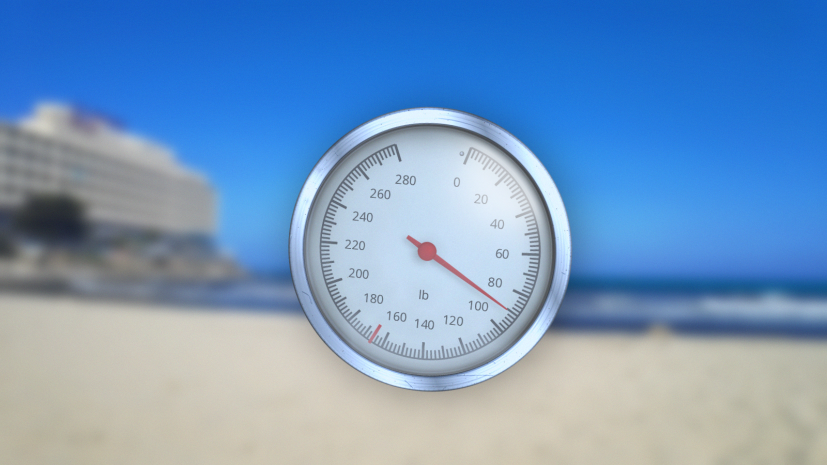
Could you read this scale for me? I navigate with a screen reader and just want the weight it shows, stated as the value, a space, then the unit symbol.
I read 90 lb
